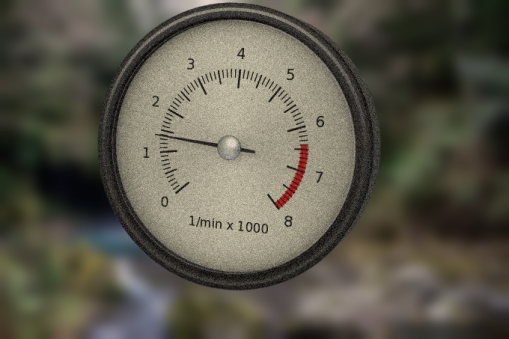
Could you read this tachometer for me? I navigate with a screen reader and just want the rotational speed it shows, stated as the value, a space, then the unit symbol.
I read 1400 rpm
